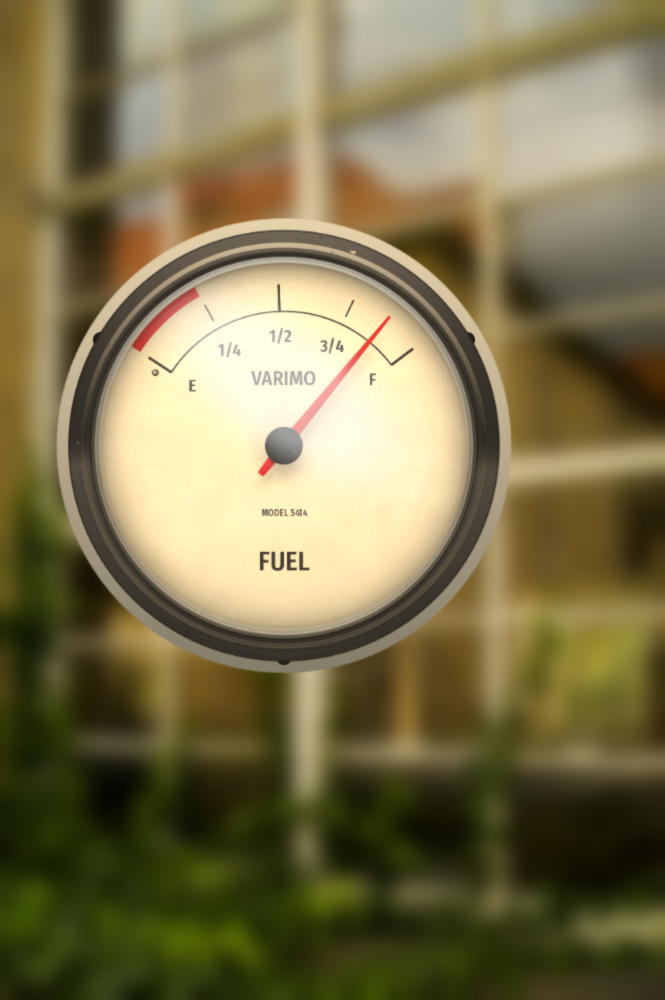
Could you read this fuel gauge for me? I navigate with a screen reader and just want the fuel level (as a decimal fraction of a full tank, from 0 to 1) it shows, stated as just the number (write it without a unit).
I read 0.875
